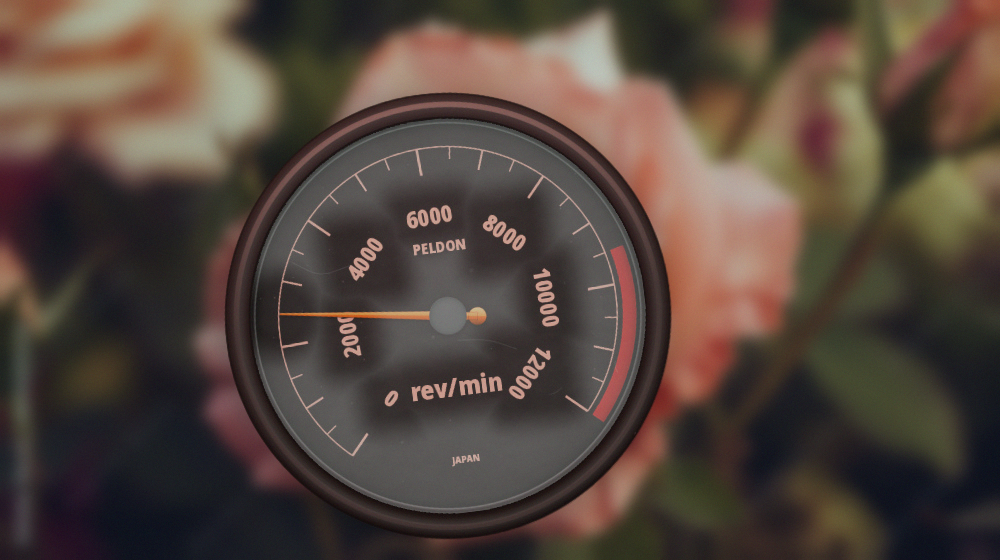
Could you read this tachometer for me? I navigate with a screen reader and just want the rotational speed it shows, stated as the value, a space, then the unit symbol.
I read 2500 rpm
